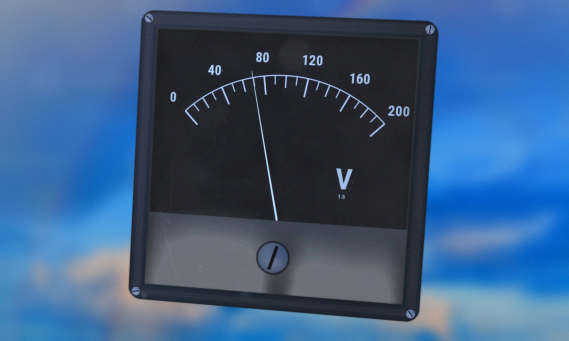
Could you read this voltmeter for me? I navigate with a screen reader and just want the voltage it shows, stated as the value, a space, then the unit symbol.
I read 70 V
